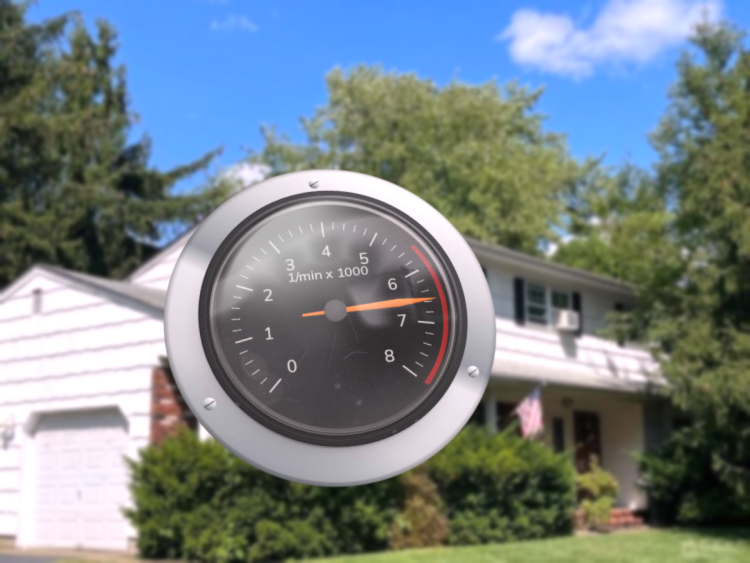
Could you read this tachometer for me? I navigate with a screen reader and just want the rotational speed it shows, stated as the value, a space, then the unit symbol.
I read 6600 rpm
